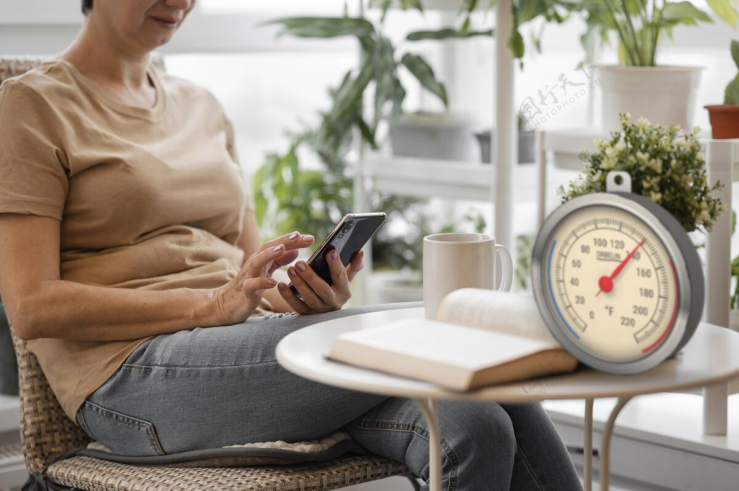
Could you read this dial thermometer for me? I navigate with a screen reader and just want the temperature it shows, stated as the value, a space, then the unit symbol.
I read 140 °F
